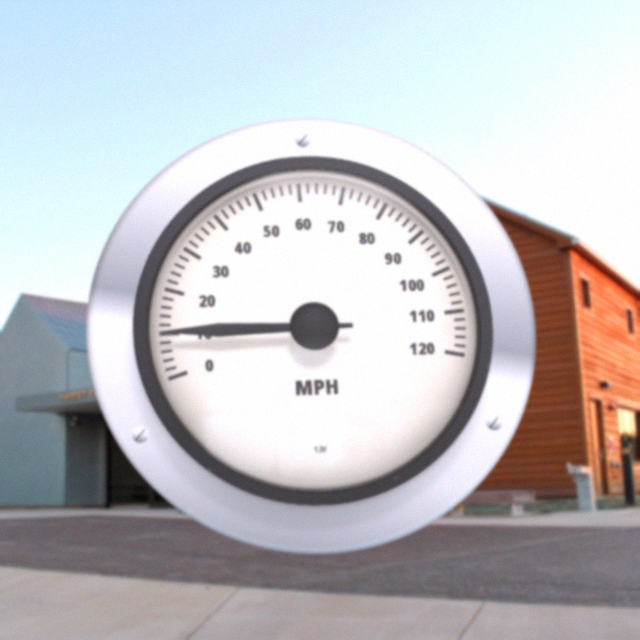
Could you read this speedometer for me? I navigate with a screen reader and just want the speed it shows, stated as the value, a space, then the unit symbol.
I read 10 mph
